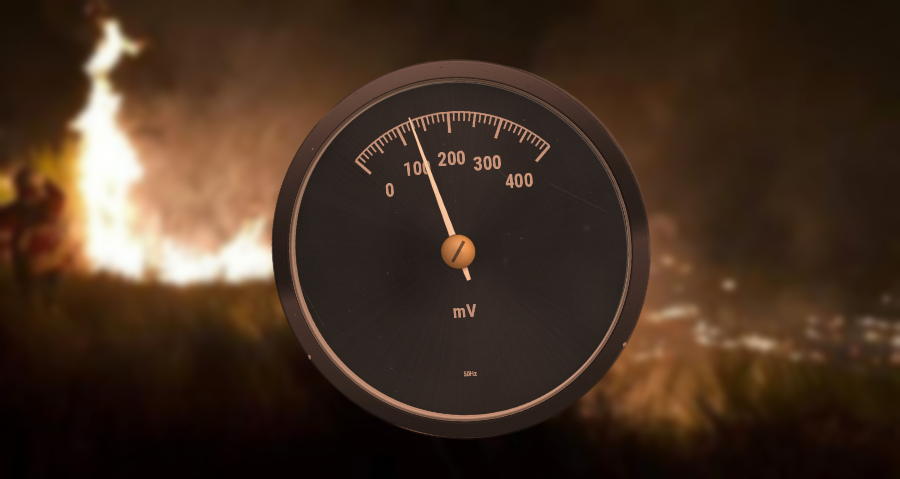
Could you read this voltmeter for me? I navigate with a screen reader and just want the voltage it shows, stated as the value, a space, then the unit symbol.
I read 130 mV
